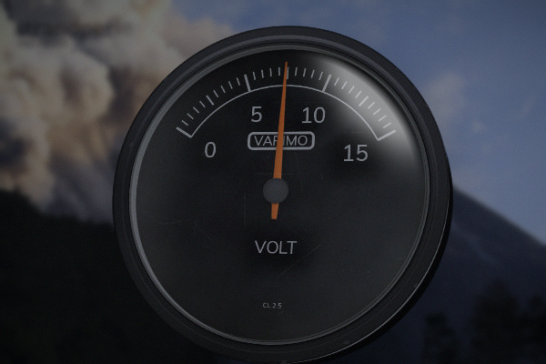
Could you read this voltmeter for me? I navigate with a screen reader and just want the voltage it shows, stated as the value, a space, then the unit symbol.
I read 7.5 V
